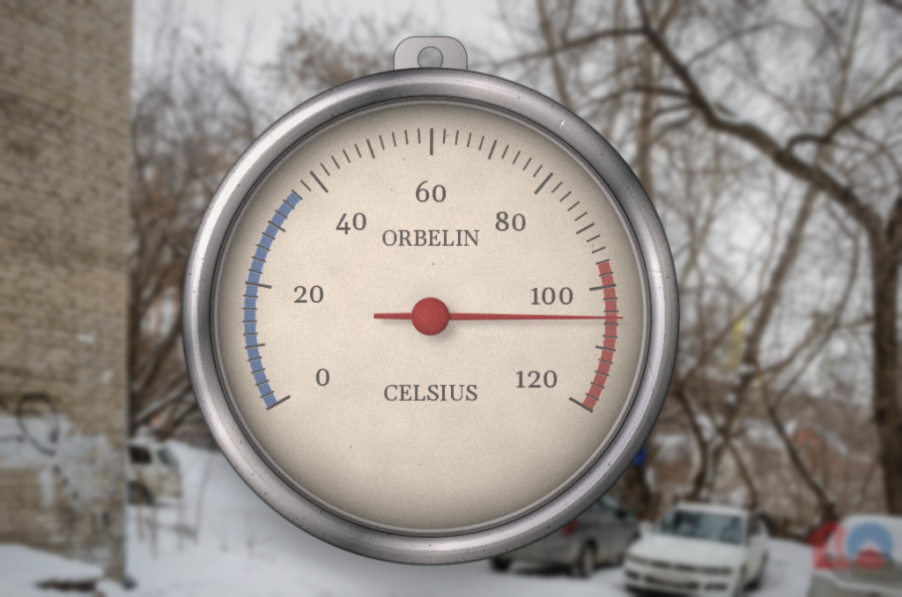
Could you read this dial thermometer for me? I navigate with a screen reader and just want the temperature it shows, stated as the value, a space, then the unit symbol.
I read 105 °C
